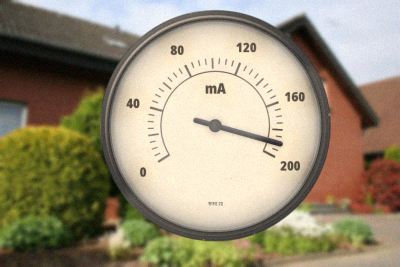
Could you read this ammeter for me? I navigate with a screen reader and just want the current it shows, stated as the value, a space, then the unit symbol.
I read 190 mA
